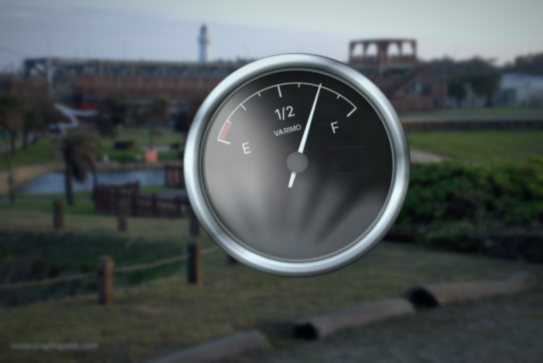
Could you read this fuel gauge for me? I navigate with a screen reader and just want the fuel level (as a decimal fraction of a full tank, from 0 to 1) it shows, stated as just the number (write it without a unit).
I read 0.75
